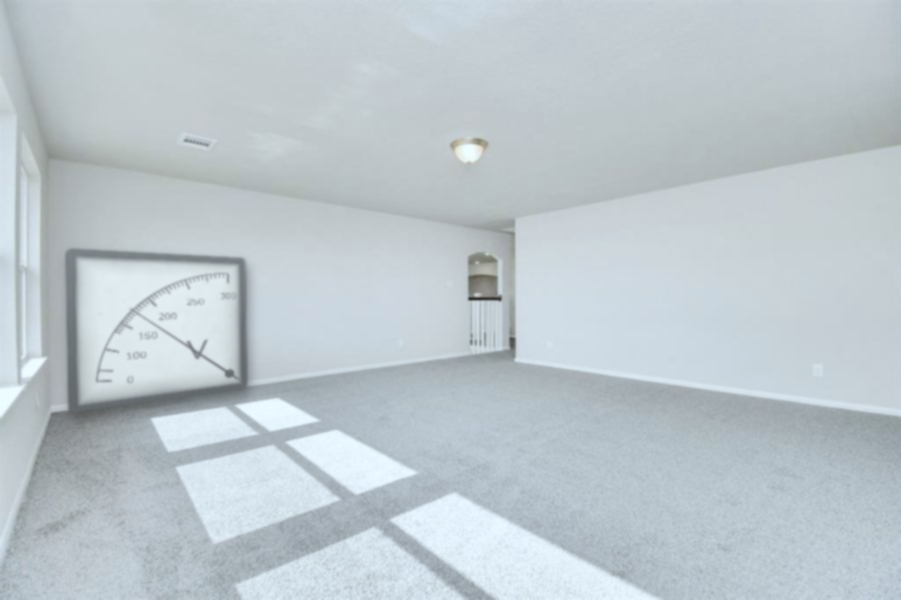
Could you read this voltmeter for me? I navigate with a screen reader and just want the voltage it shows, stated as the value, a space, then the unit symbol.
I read 175 V
